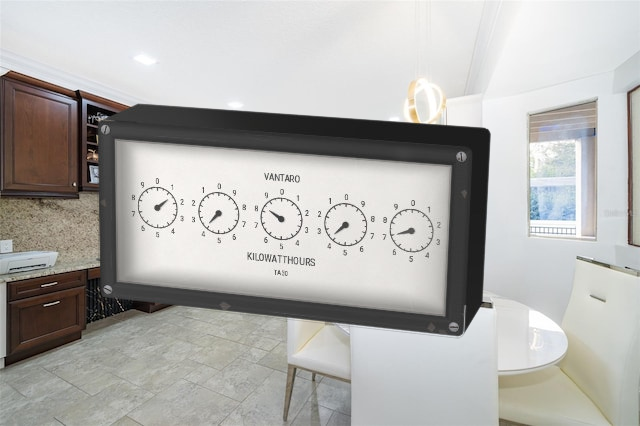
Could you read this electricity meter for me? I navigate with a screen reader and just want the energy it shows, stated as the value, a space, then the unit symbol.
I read 13837 kWh
